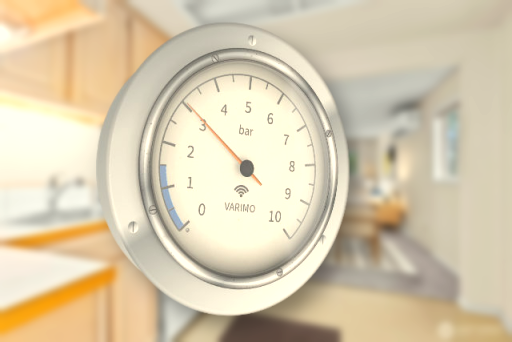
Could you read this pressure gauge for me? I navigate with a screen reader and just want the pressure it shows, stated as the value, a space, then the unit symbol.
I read 3 bar
